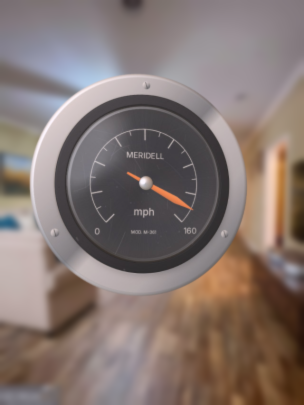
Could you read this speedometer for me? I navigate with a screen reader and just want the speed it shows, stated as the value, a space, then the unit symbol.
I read 150 mph
